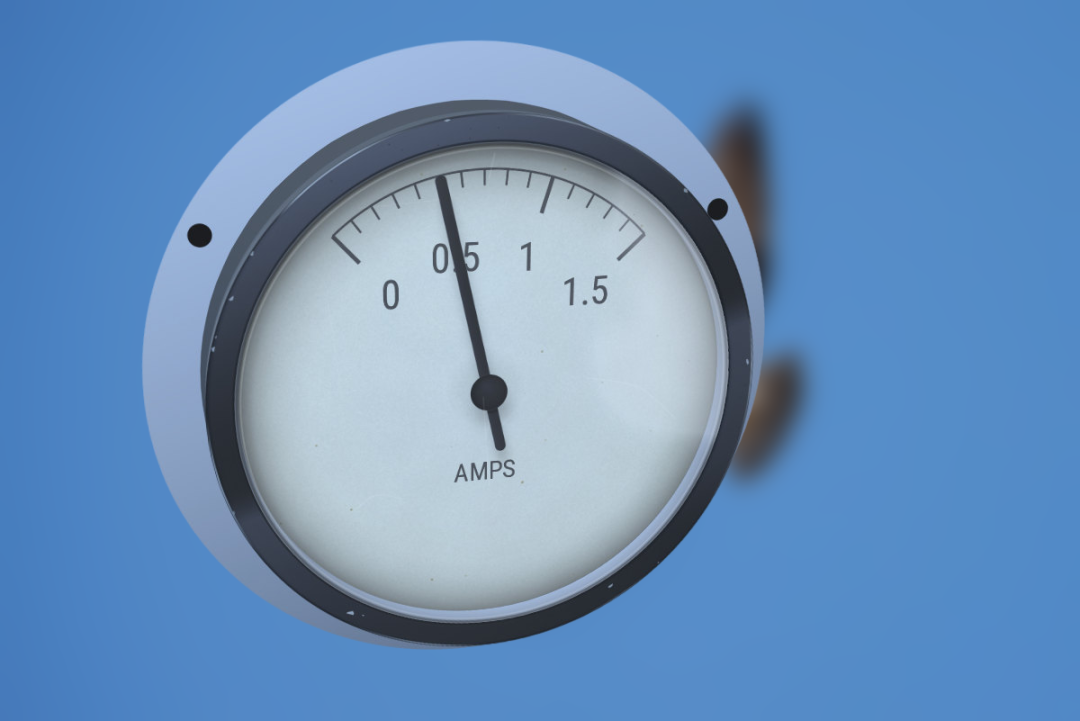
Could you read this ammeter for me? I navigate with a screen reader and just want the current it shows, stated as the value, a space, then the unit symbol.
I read 0.5 A
